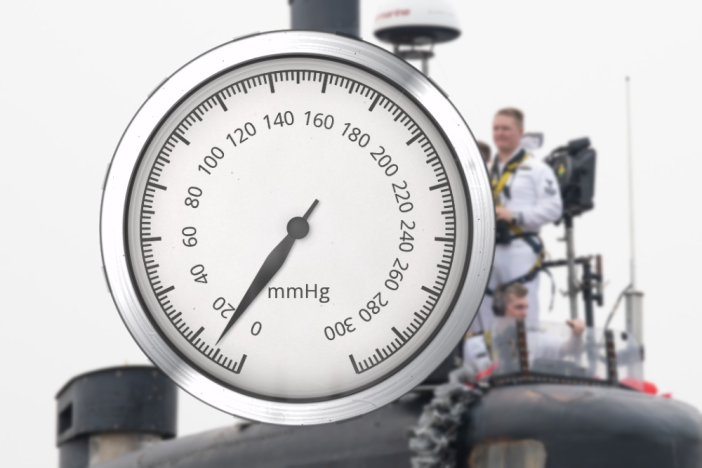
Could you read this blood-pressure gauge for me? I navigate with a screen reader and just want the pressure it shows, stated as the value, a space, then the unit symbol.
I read 12 mmHg
